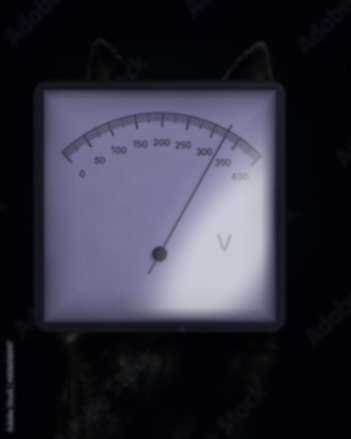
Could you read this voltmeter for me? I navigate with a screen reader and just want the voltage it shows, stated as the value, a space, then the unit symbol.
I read 325 V
